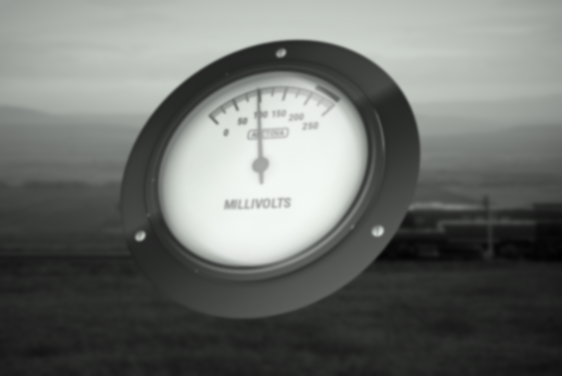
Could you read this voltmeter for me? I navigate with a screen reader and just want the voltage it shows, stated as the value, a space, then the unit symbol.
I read 100 mV
